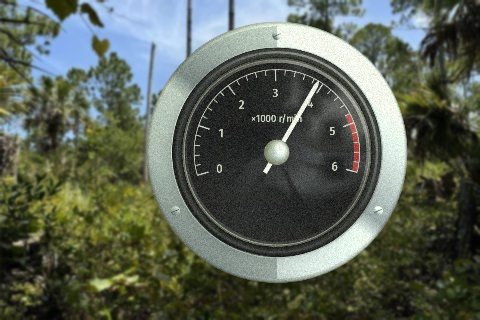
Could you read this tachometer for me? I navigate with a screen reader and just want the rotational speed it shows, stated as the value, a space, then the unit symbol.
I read 3900 rpm
